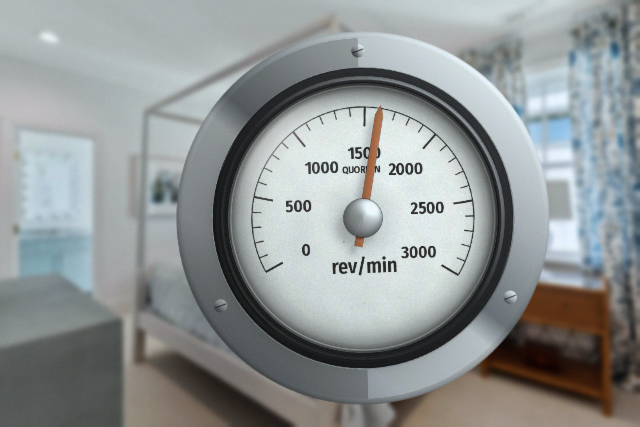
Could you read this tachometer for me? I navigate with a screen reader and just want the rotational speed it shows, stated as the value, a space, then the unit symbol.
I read 1600 rpm
